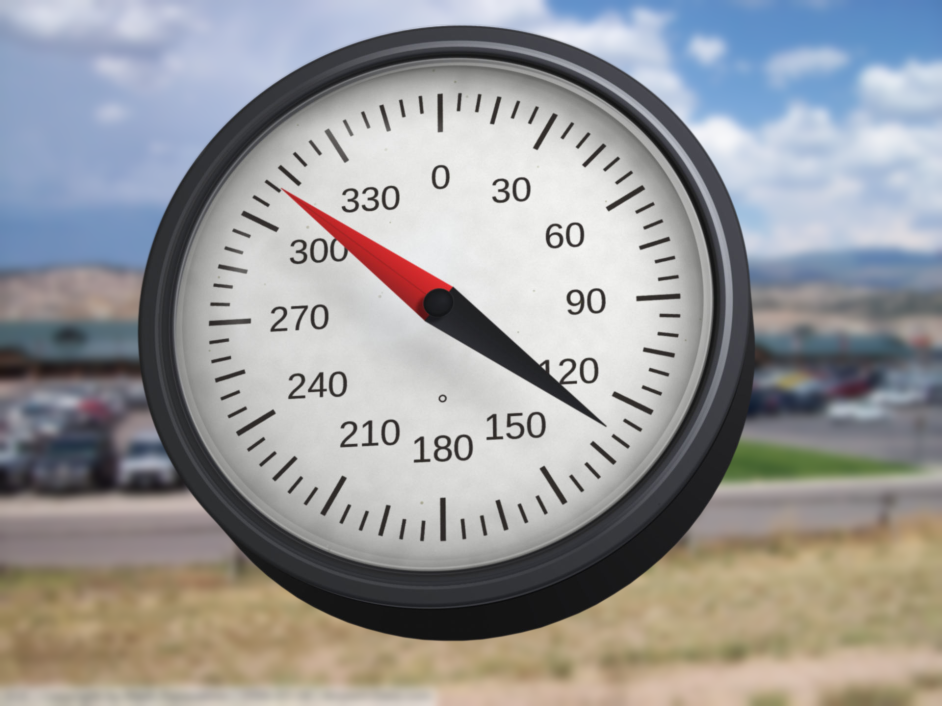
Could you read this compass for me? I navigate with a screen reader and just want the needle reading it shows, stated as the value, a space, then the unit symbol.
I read 310 °
